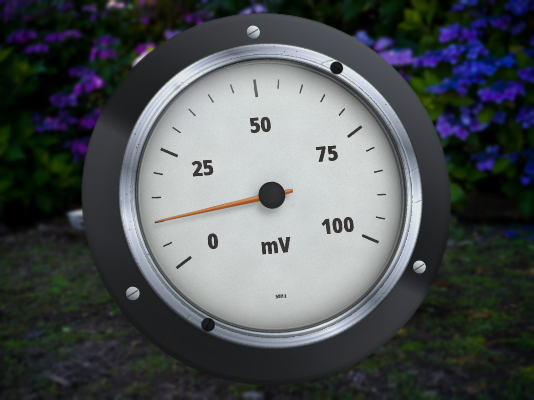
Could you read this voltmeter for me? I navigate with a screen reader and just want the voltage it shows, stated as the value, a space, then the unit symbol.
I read 10 mV
